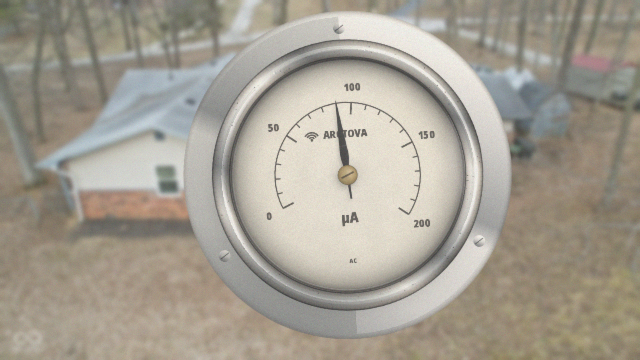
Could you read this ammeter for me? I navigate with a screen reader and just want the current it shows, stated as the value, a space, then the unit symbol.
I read 90 µA
